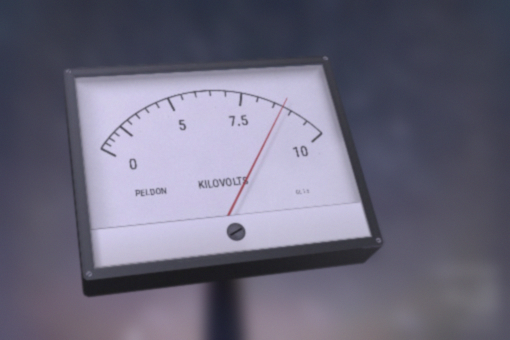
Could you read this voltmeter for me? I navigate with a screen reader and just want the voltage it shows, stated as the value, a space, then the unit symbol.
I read 8.75 kV
